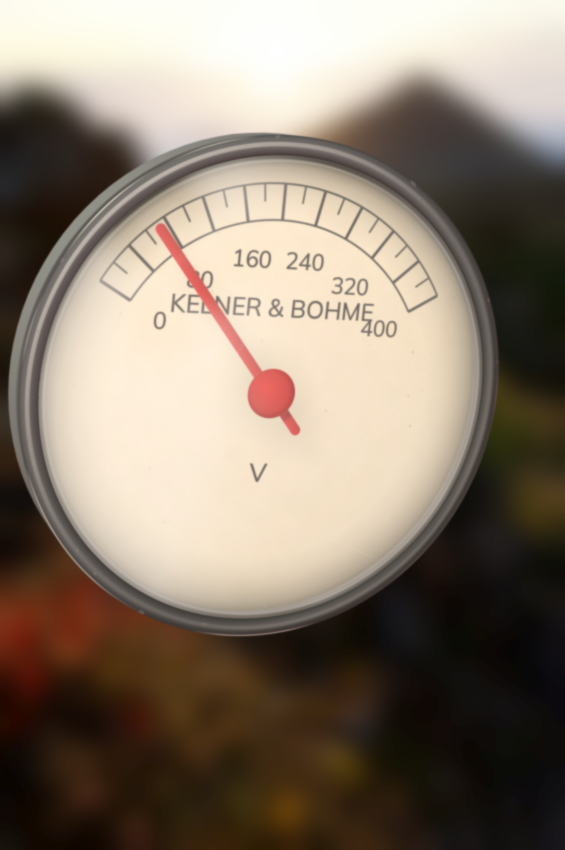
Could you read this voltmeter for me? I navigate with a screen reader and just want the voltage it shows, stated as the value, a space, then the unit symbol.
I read 70 V
